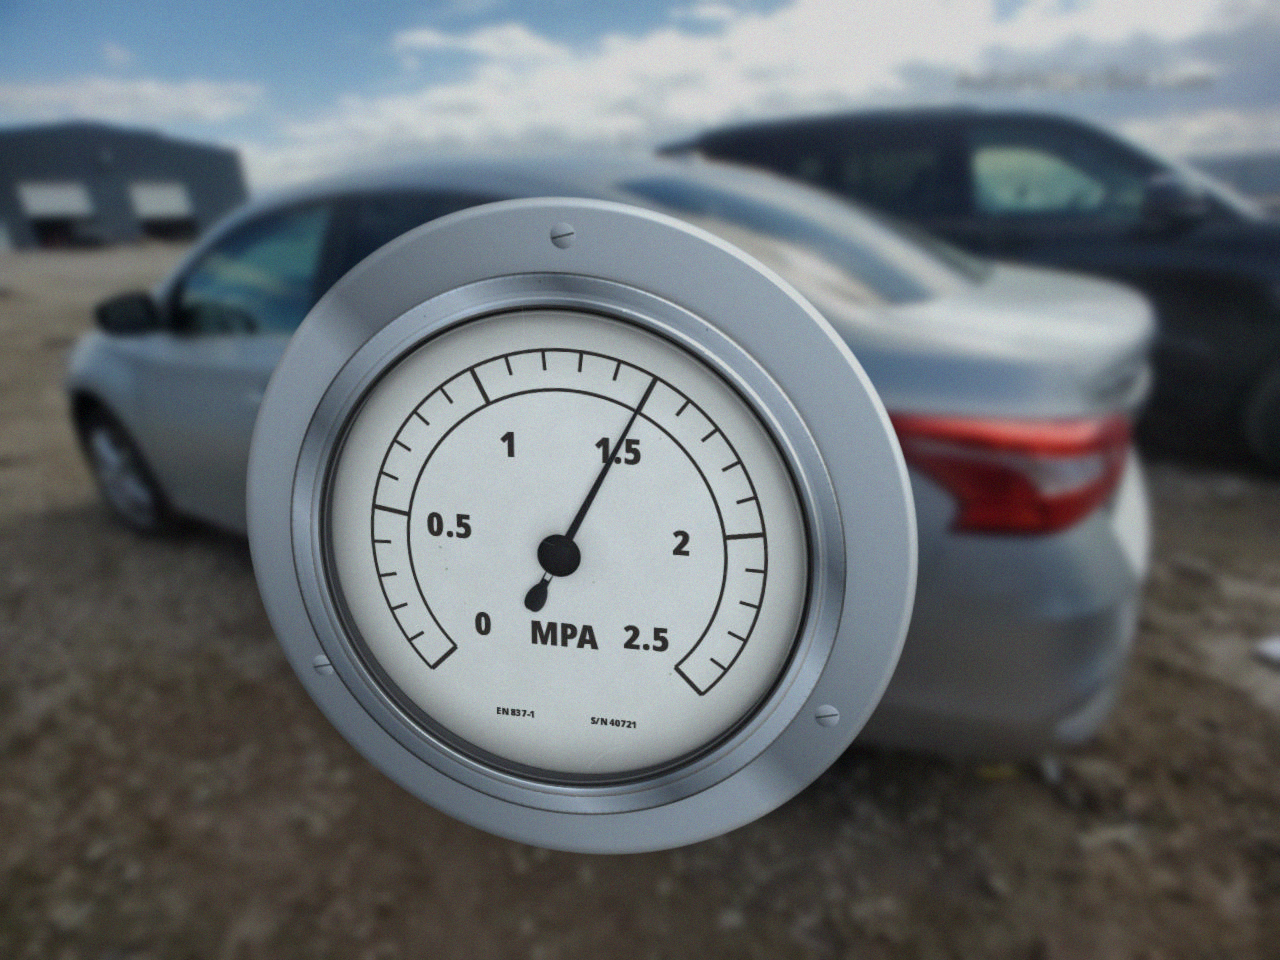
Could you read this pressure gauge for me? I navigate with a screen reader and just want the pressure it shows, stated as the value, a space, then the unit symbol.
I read 1.5 MPa
